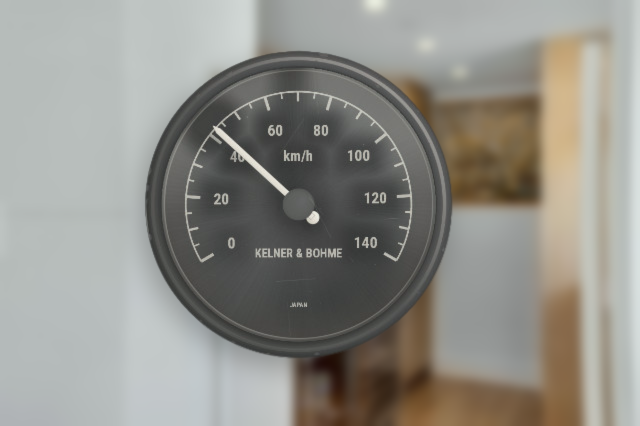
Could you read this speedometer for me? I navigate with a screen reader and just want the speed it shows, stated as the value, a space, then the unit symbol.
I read 42.5 km/h
